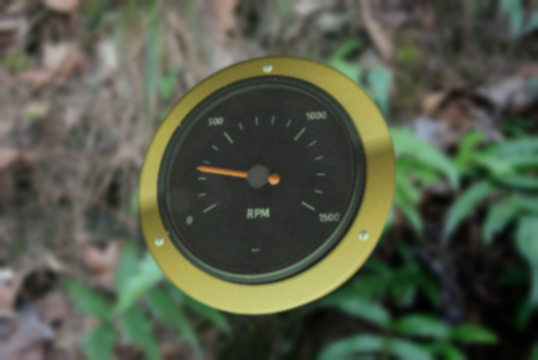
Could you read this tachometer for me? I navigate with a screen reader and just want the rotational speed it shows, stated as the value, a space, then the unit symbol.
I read 250 rpm
